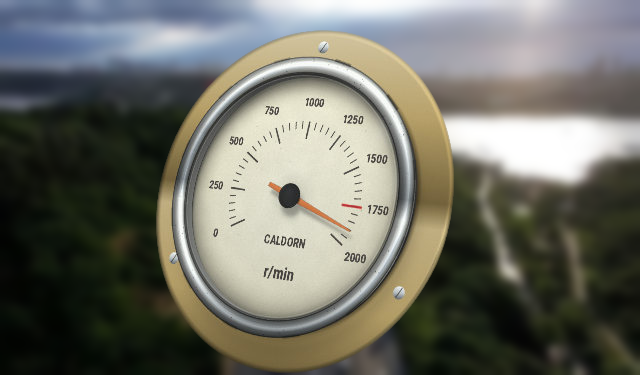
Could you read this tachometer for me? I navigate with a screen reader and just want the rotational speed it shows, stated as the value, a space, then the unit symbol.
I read 1900 rpm
